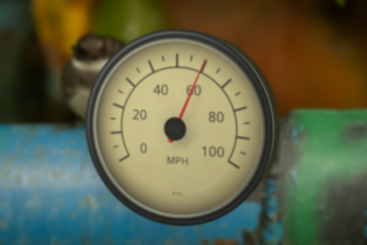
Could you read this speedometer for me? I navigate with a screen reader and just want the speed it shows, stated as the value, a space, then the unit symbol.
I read 60 mph
